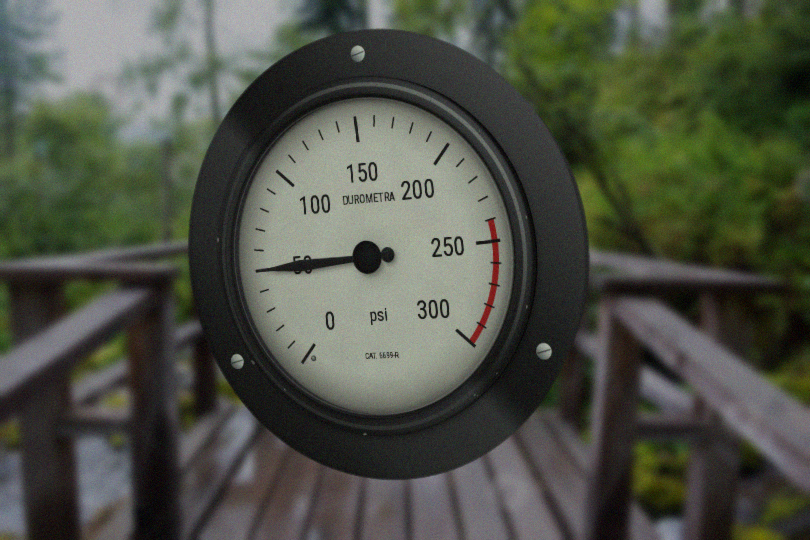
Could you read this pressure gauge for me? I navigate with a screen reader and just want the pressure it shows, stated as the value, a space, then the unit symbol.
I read 50 psi
